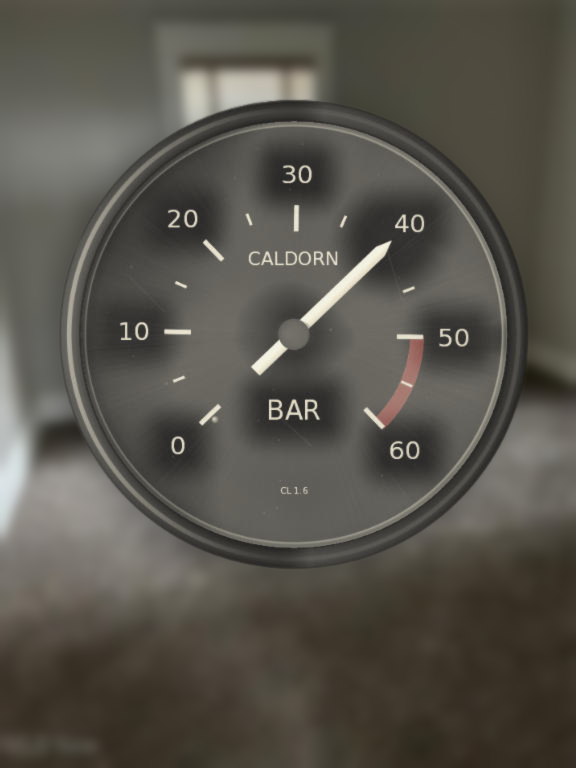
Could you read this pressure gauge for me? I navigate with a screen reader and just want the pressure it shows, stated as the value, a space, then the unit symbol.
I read 40 bar
